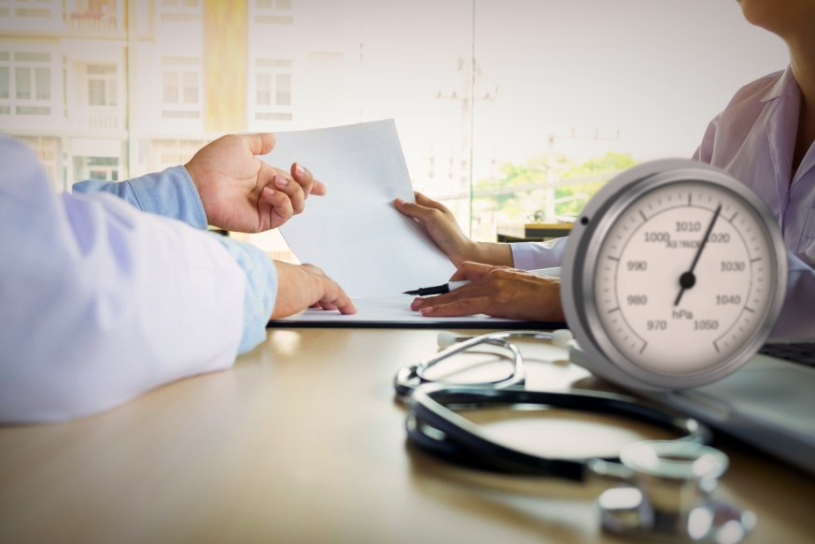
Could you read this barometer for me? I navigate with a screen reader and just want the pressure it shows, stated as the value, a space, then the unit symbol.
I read 1016 hPa
